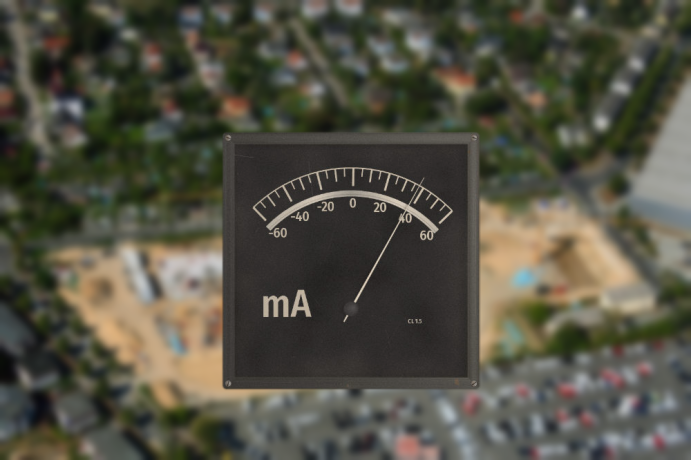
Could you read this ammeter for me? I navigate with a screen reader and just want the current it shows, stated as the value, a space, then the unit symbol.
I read 37.5 mA
